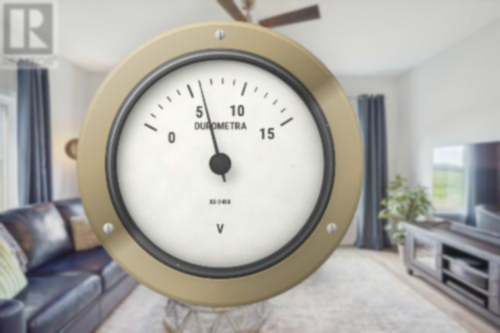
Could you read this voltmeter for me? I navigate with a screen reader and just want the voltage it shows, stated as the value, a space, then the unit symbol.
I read 6 V
